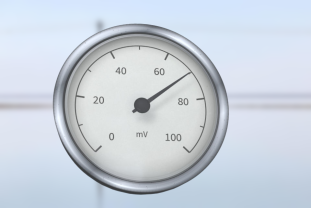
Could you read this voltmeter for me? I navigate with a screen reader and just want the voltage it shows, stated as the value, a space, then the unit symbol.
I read 70 mV
